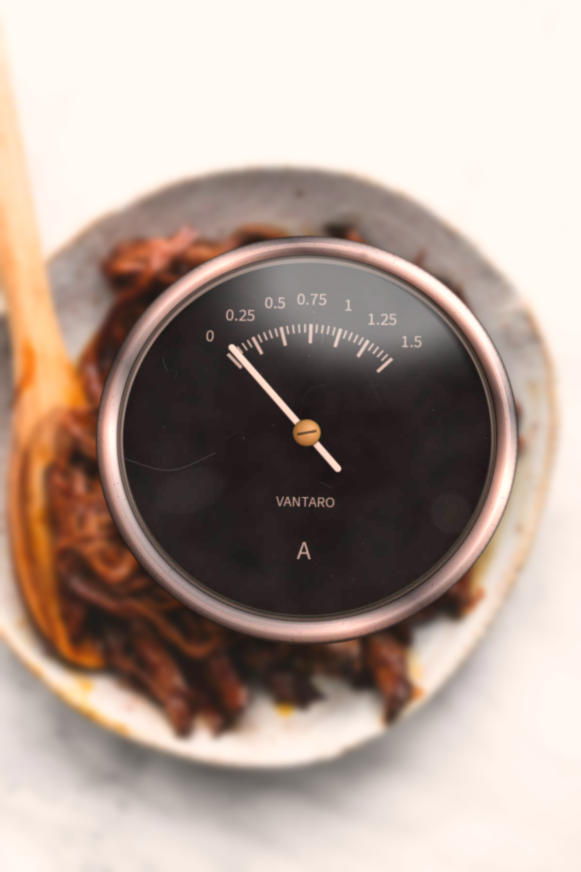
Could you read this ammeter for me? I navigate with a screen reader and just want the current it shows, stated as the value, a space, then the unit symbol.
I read 0.05 A
